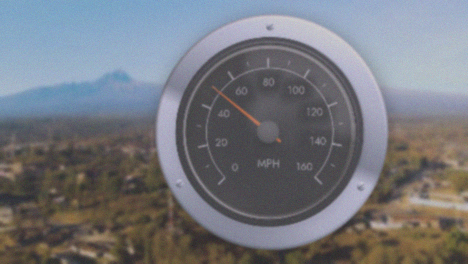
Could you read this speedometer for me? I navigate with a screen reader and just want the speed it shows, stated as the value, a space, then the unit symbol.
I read 50 mph
